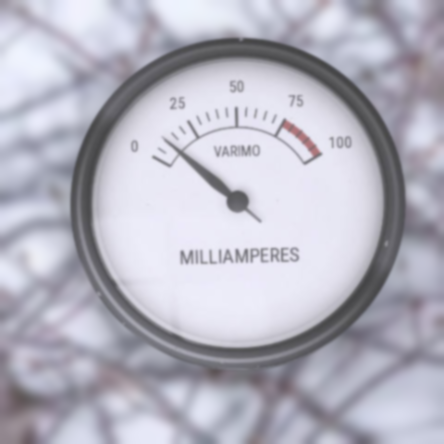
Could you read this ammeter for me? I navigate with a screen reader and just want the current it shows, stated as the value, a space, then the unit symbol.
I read 10 mA
